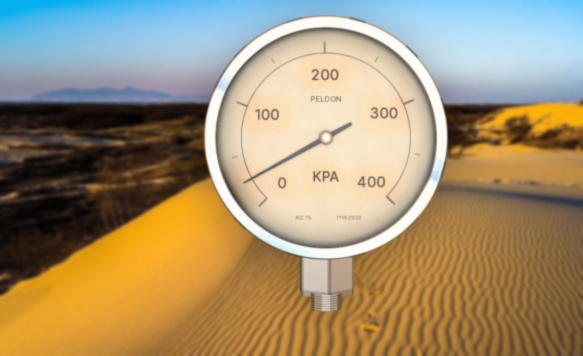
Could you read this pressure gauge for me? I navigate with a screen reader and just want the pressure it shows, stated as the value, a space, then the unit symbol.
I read 25 kPa
